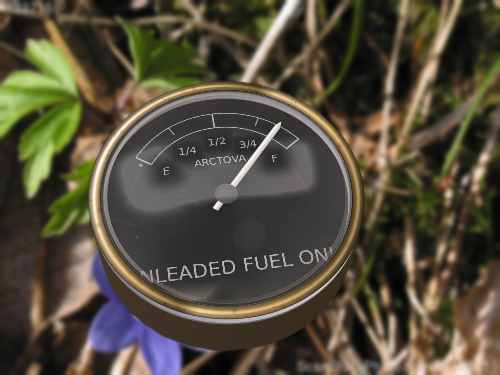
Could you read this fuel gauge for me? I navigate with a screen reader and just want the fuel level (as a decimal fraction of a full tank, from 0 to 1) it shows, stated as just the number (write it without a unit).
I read 0.875
